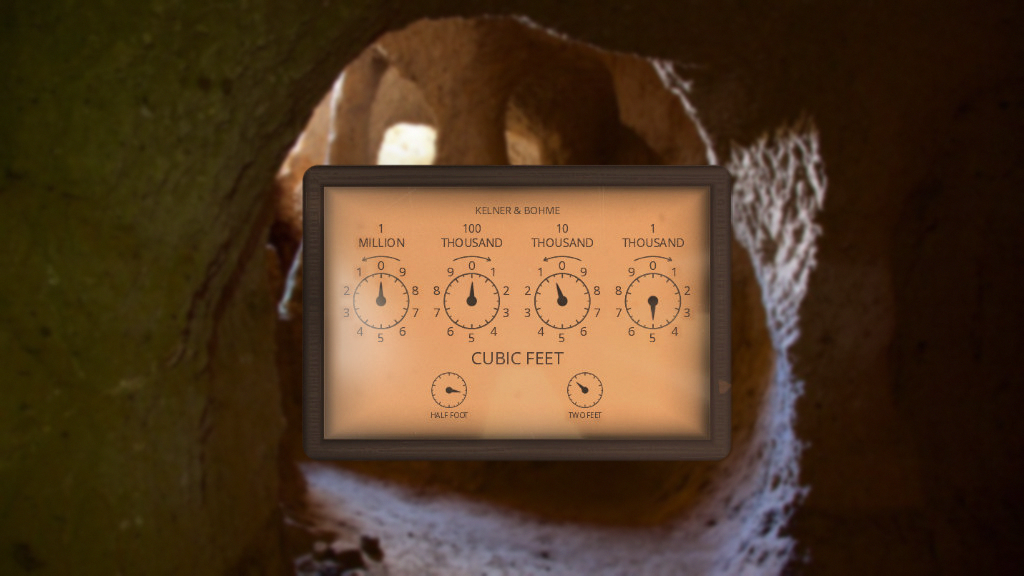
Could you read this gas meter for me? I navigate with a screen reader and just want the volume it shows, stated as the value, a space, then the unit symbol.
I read 500 ft³
